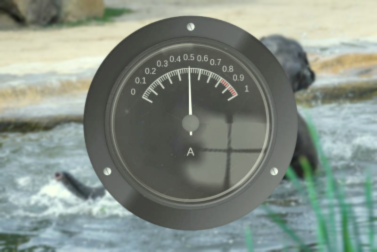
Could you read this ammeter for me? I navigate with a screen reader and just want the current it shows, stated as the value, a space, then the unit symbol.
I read 0.5 A
